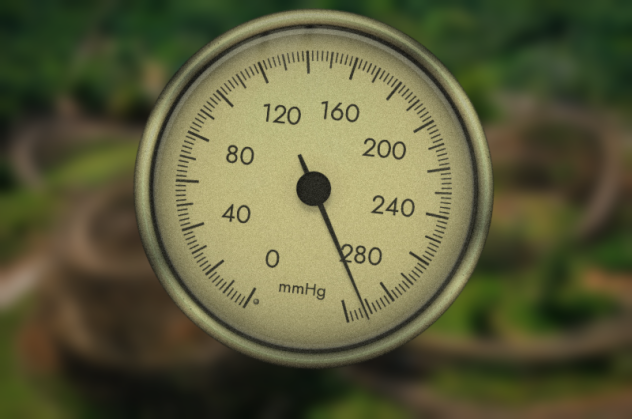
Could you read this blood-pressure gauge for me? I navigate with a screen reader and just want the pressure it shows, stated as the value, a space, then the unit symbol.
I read 292 mmHg
